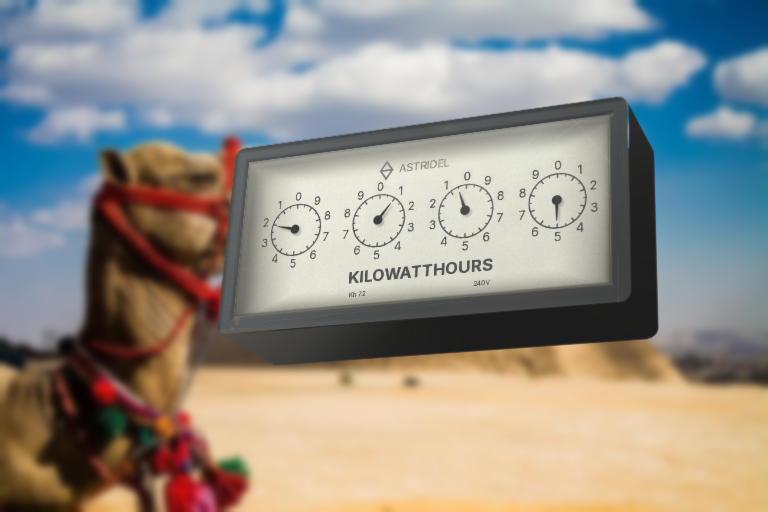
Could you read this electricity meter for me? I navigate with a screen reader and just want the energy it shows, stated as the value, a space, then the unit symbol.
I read 2105 kWh
